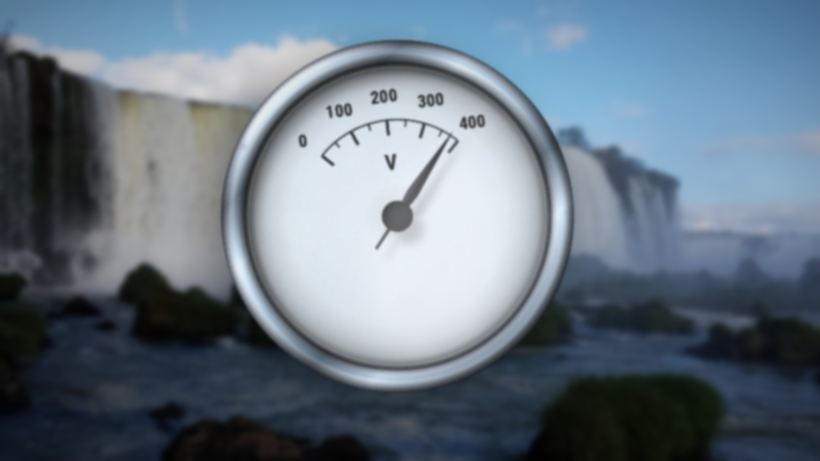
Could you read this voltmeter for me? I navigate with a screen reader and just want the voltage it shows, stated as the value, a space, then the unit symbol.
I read 375 V
